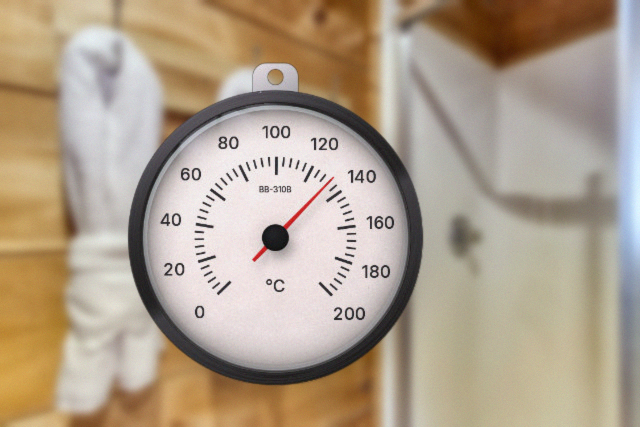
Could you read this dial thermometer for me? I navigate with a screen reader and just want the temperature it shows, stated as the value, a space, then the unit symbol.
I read 132 °C
